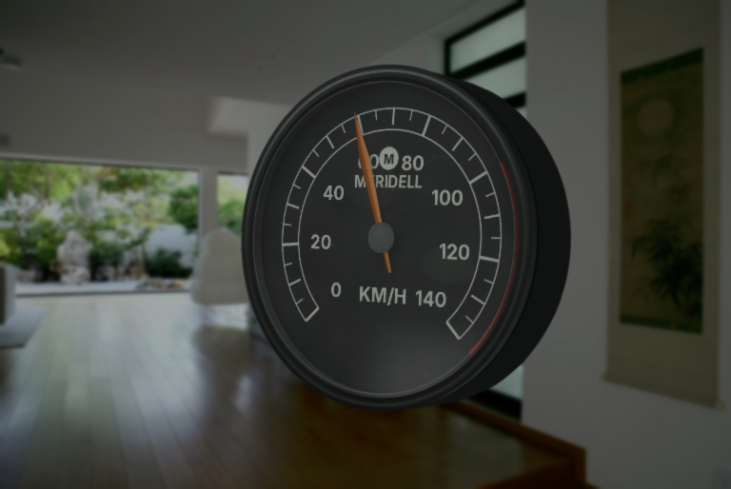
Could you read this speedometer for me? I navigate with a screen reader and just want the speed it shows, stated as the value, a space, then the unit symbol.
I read 60 km/h
